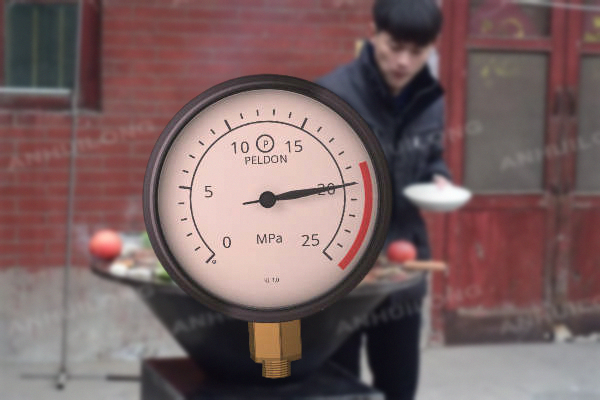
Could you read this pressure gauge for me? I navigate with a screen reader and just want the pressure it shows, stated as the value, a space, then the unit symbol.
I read 20 MPa
